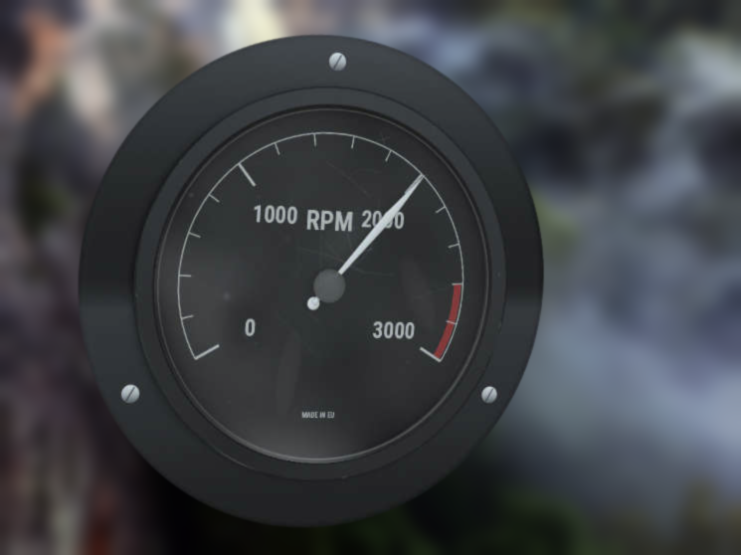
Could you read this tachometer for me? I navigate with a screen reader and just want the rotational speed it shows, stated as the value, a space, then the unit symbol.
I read 2000 rpm
